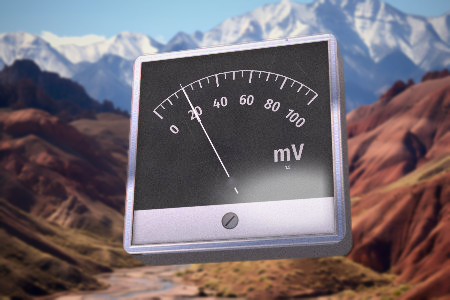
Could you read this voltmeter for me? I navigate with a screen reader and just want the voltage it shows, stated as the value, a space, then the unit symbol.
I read 20 mV
